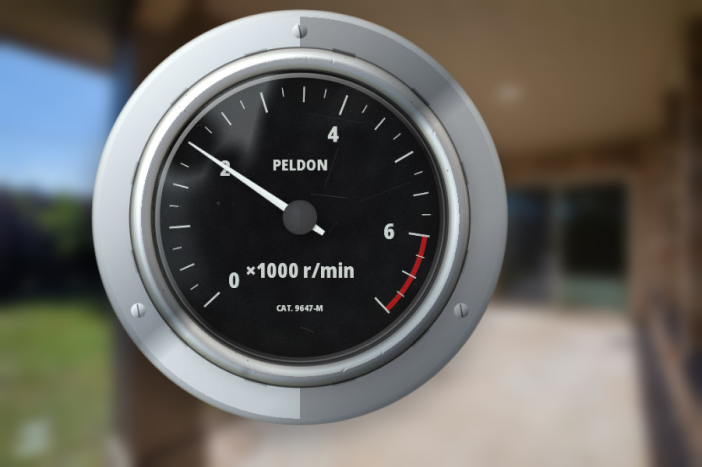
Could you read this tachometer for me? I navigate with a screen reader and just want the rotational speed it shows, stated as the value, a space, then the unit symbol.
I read 2000 rpm
